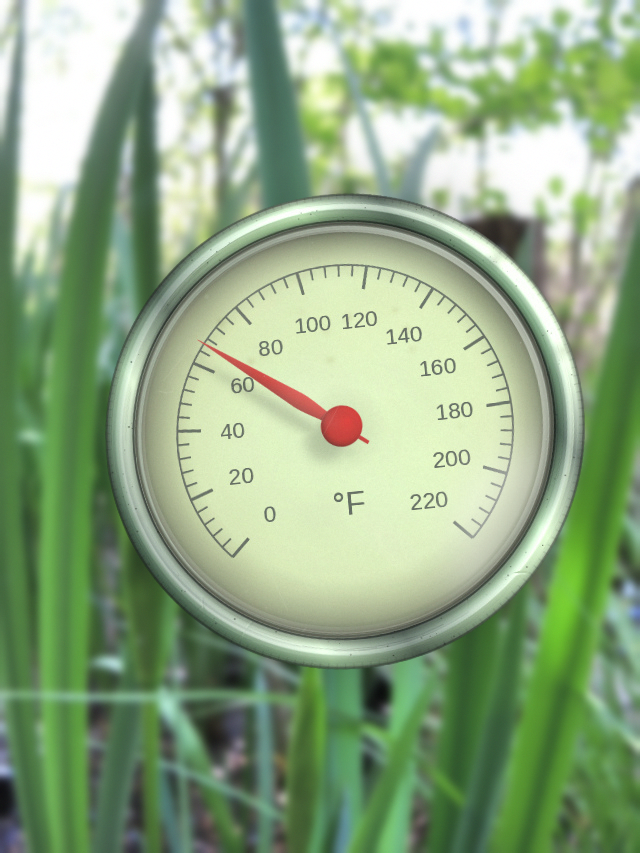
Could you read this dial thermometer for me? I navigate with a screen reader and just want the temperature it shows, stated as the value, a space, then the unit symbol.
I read 66 °F
